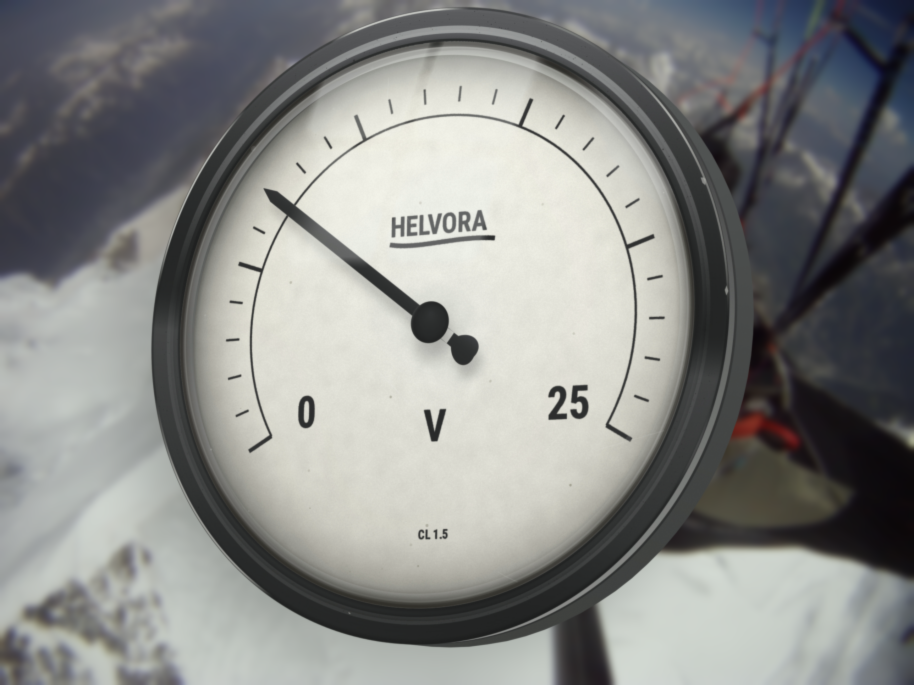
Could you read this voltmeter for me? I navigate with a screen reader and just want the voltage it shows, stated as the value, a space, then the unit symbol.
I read 7 V
